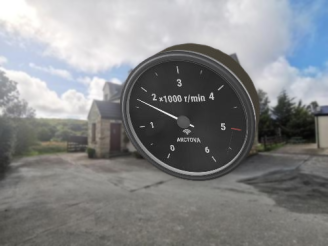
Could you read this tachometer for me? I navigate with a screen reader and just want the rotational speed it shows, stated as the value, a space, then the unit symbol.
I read 1750 rpm
